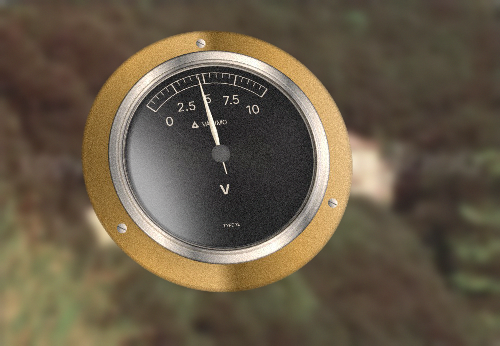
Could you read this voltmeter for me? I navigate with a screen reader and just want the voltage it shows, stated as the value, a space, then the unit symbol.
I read 4.5 V
